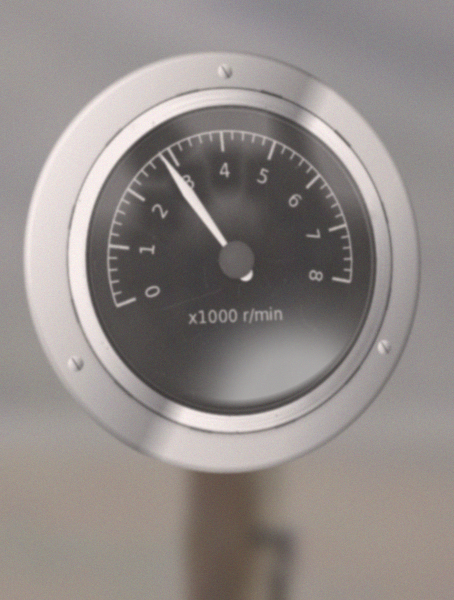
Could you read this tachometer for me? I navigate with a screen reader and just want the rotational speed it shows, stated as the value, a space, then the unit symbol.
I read 2800 rpm
